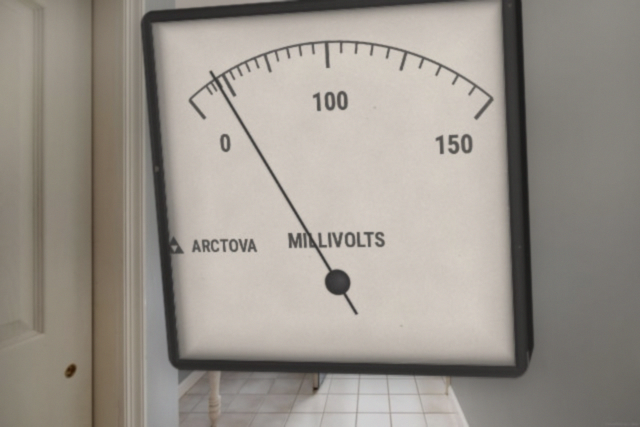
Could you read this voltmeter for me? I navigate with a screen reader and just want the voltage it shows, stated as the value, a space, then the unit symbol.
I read 45 mV
